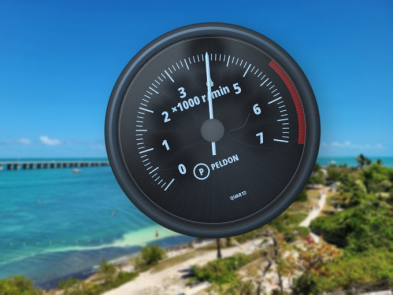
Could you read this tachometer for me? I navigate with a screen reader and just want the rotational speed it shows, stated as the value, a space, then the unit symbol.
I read 4000 rpm
